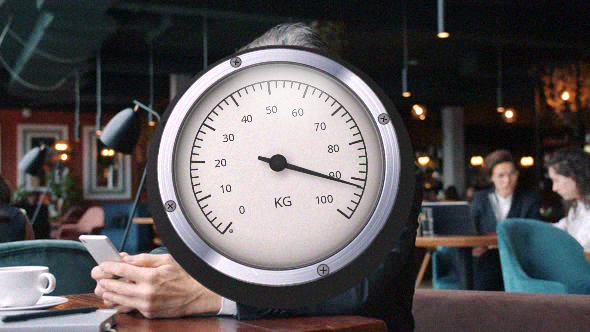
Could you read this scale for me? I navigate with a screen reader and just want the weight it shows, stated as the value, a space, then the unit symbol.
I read 92 kg
